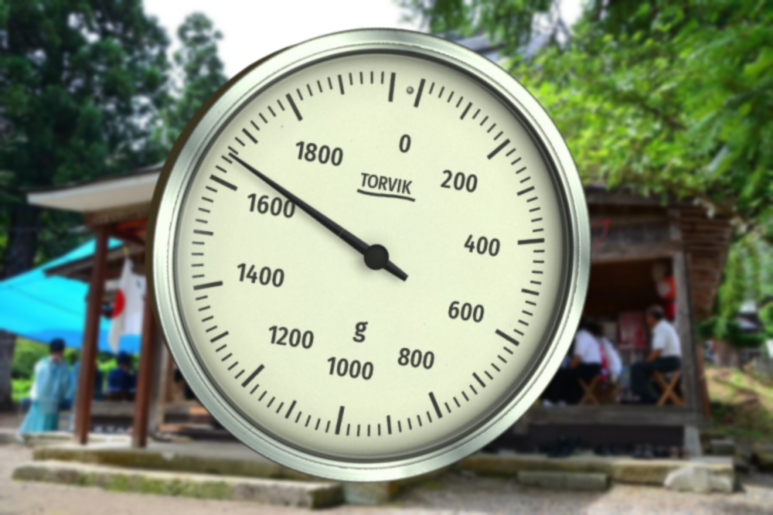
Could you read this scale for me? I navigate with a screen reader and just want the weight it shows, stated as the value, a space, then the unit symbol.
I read 1650 g
